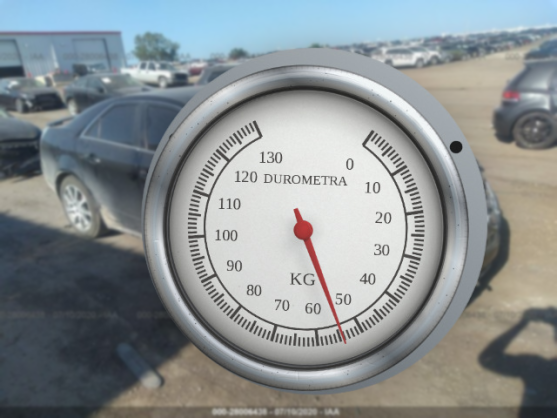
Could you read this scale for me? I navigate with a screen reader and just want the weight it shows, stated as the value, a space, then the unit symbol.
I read 54 kg
